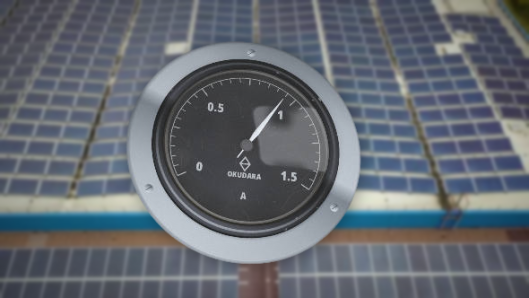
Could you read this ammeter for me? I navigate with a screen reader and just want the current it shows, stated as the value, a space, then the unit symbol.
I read 0.95 A
